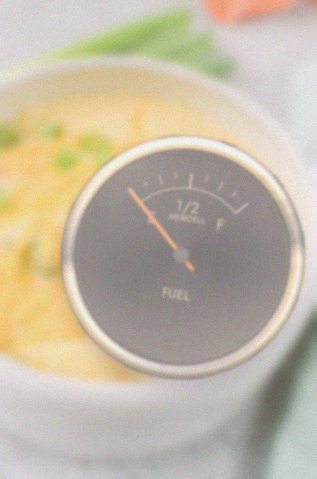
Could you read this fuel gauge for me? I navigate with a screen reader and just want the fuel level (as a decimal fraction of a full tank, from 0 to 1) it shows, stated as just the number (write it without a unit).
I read 0
